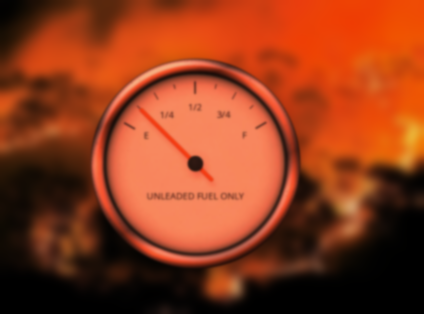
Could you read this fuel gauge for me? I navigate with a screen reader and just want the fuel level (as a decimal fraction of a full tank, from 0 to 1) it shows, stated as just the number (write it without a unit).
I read 0.125
